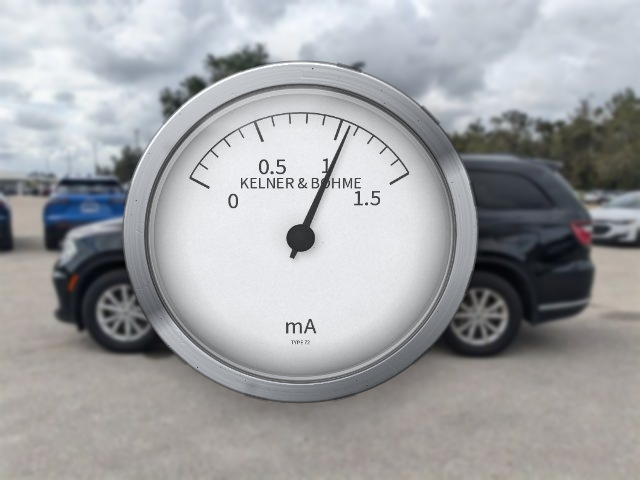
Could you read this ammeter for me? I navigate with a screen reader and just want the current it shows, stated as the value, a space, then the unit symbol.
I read 1.05 mA
